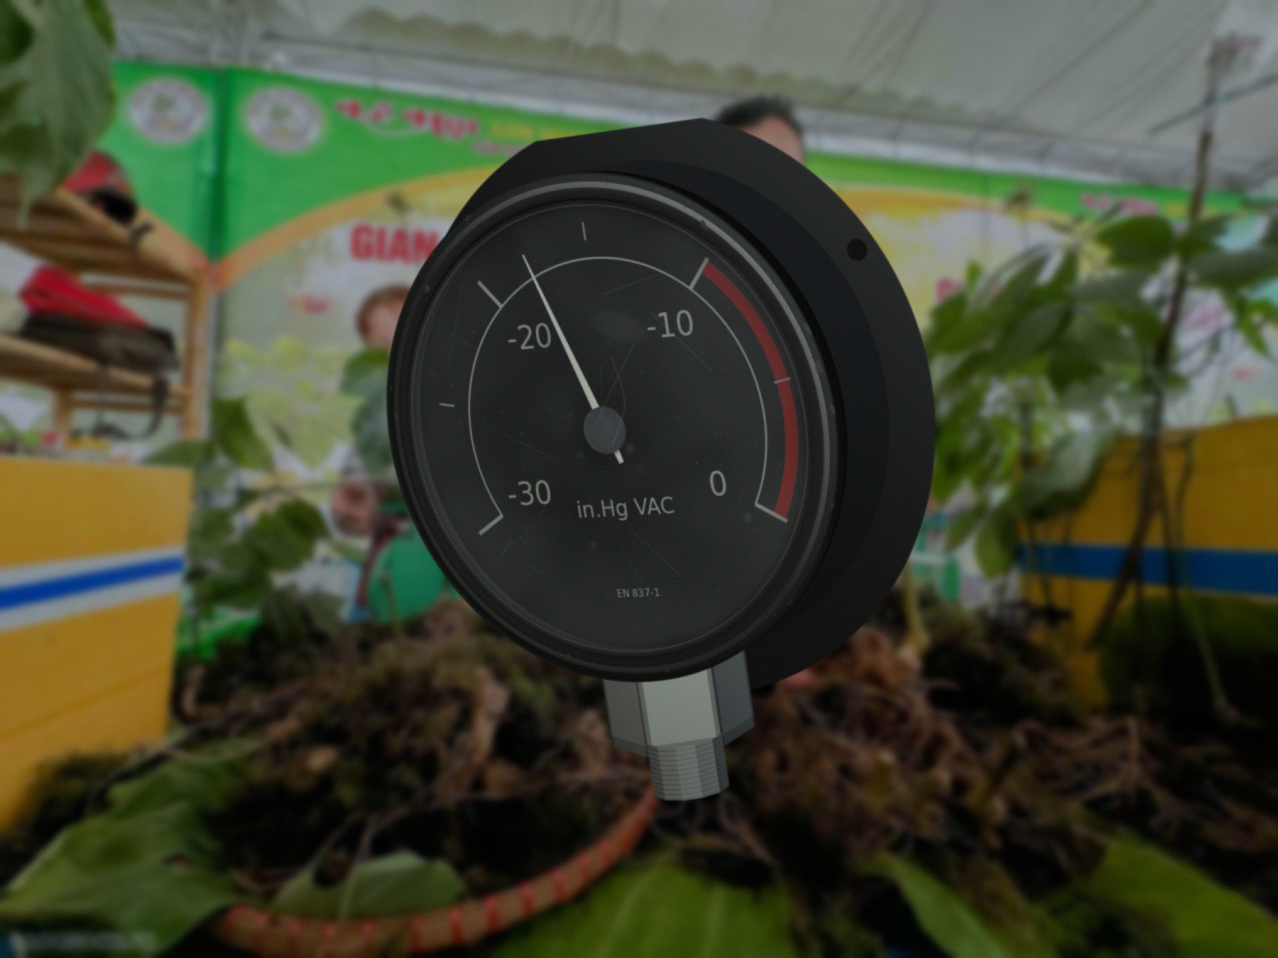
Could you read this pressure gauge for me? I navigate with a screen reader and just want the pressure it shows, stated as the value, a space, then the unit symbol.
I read -17.5 inHg
